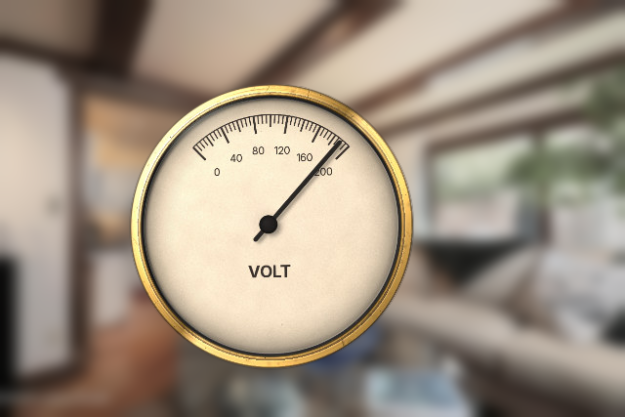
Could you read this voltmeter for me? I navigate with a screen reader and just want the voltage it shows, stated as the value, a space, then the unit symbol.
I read 190 V
